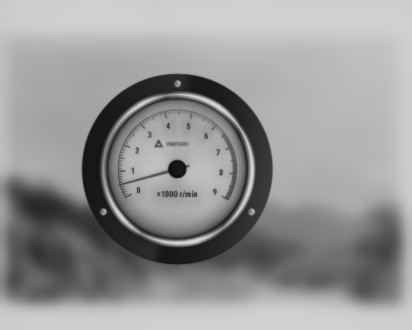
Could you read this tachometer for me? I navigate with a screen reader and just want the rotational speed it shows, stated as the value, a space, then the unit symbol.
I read 500 rpm
